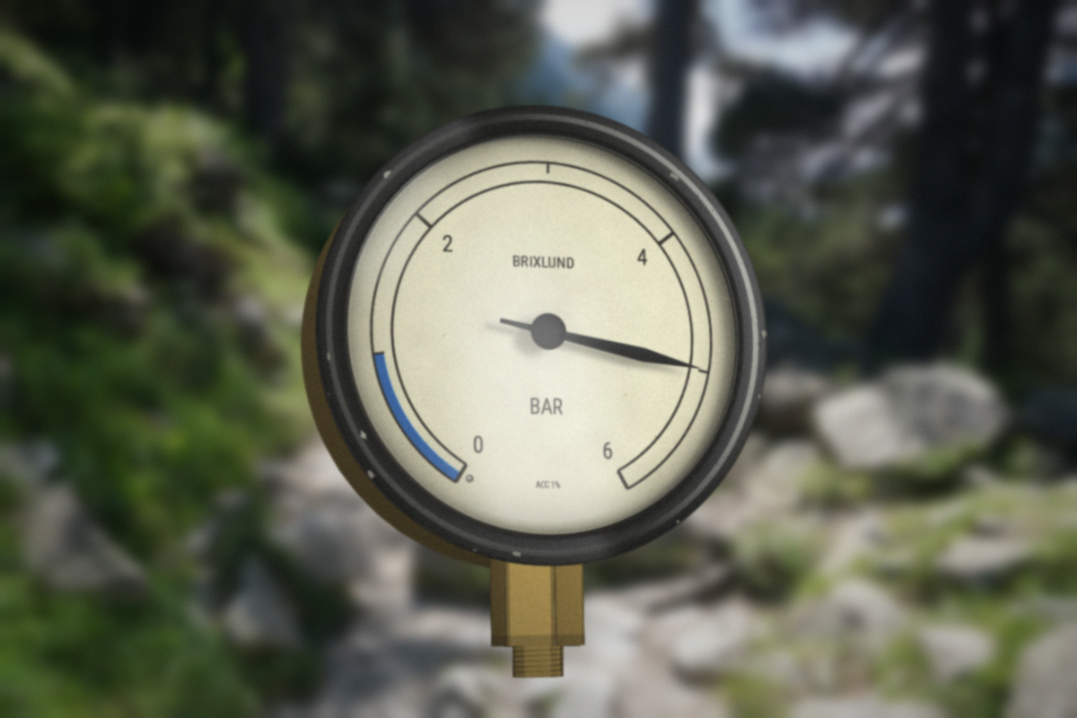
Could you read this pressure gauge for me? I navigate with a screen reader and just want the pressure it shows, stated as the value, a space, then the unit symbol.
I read 5 bar
